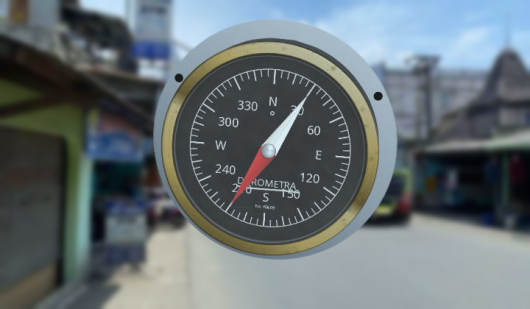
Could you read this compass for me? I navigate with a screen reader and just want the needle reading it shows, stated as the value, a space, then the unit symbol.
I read 210 °
